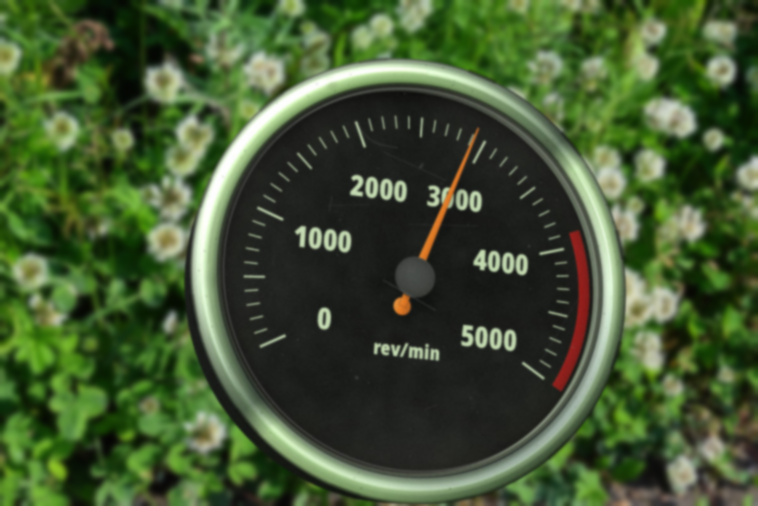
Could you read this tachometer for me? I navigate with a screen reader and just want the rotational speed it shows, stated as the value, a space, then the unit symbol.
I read 2900 rpm
